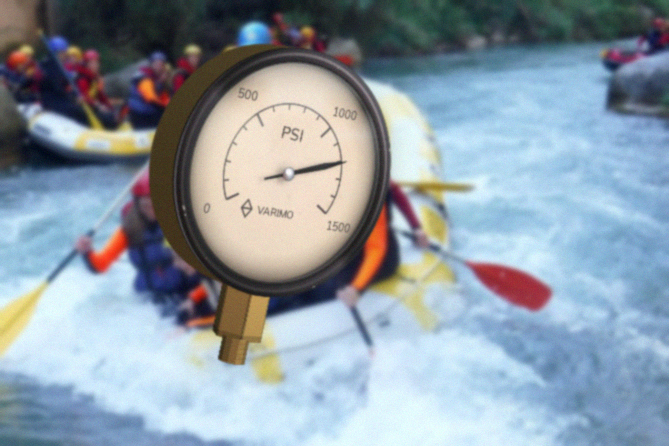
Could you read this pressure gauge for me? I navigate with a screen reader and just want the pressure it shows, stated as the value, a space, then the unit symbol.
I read 1200 psi
